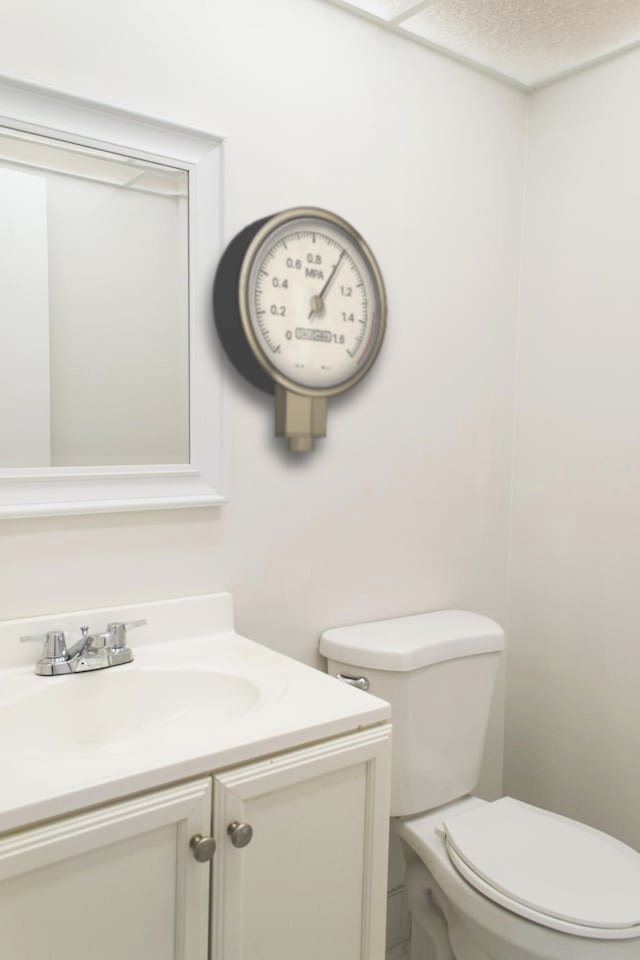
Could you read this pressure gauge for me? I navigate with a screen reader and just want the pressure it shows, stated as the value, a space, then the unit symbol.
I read 1 MPa
